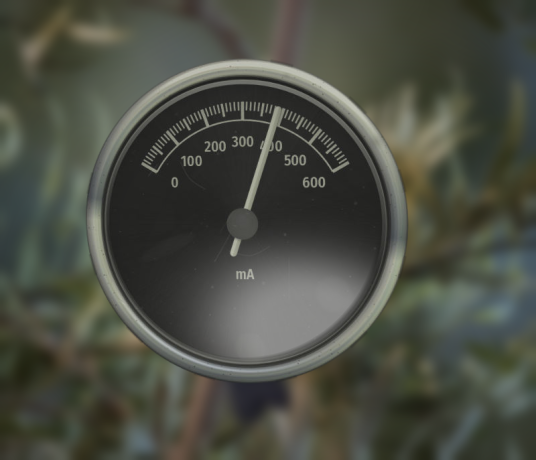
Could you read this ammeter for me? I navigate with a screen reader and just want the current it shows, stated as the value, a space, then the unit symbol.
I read 390 mA
